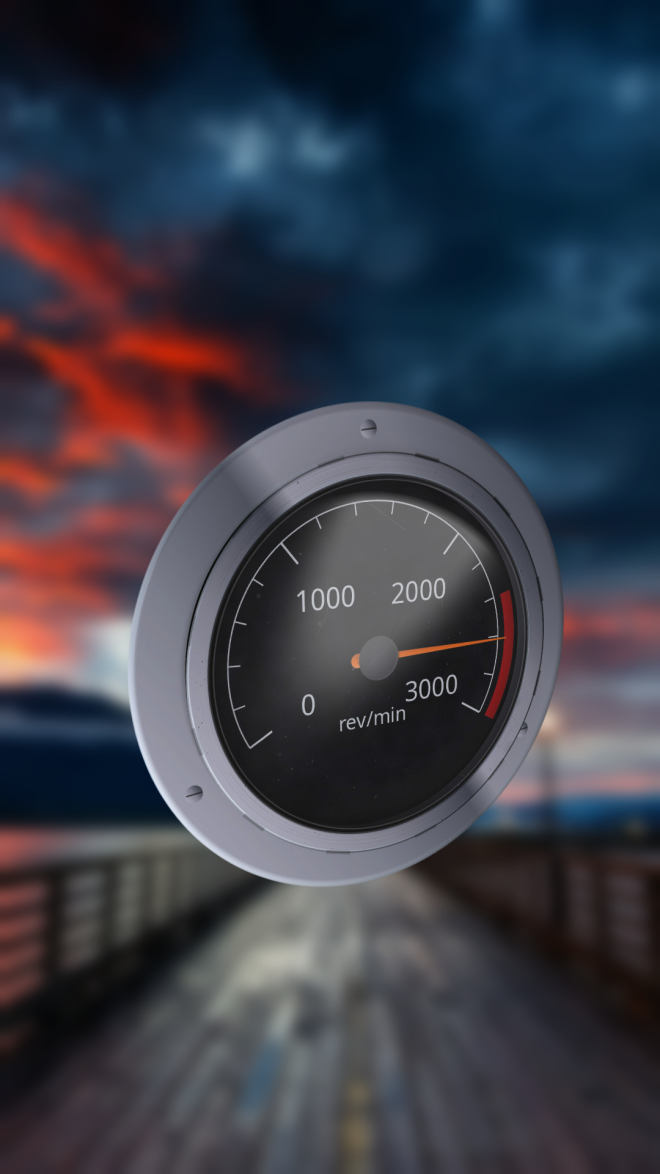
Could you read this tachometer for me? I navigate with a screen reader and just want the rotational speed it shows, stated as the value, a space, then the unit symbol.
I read 2600 rpm
